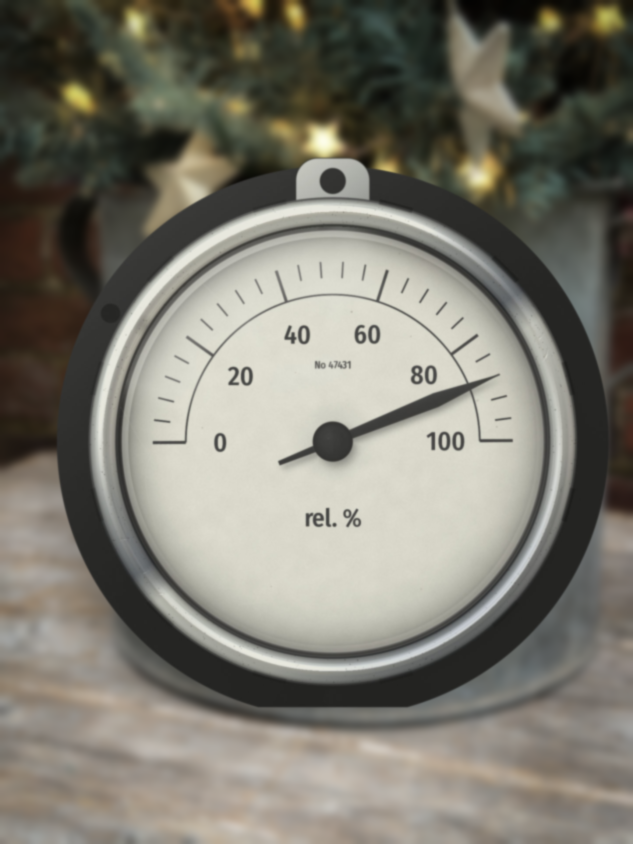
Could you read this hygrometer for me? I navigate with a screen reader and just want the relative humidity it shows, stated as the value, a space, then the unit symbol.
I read 88 %
